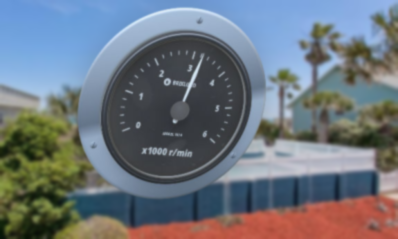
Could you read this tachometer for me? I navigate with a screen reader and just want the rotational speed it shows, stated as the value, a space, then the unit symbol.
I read 3200 rpm
